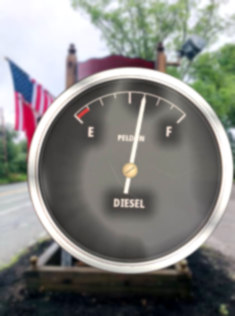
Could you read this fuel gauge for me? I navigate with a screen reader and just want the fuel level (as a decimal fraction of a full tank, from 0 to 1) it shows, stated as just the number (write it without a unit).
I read 0.625
